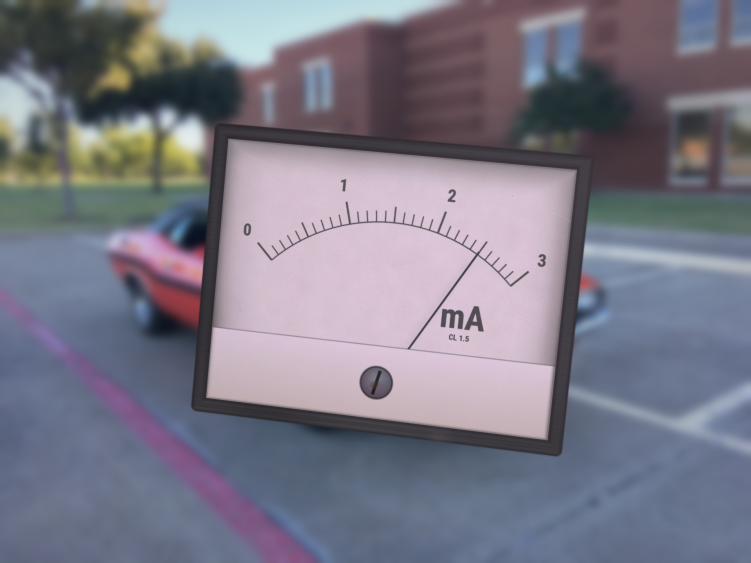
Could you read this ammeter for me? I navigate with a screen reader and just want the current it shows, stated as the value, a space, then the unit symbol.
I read 2.5 mA
